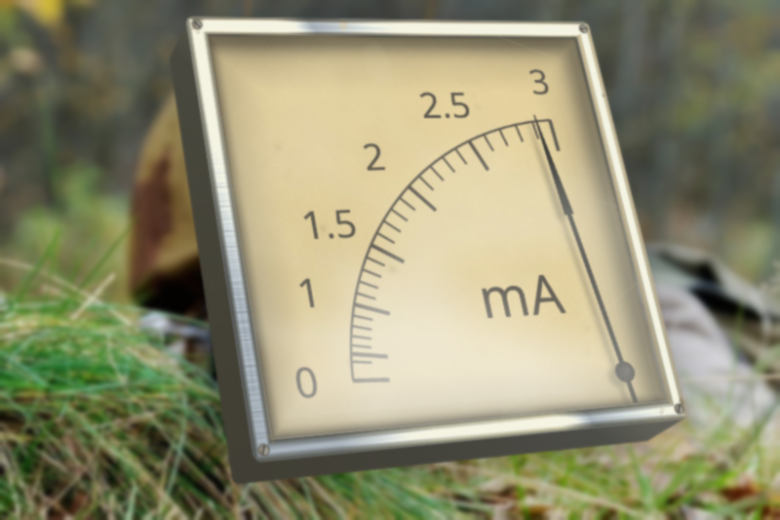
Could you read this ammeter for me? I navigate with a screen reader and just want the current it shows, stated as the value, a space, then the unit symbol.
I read 2.9 mA
